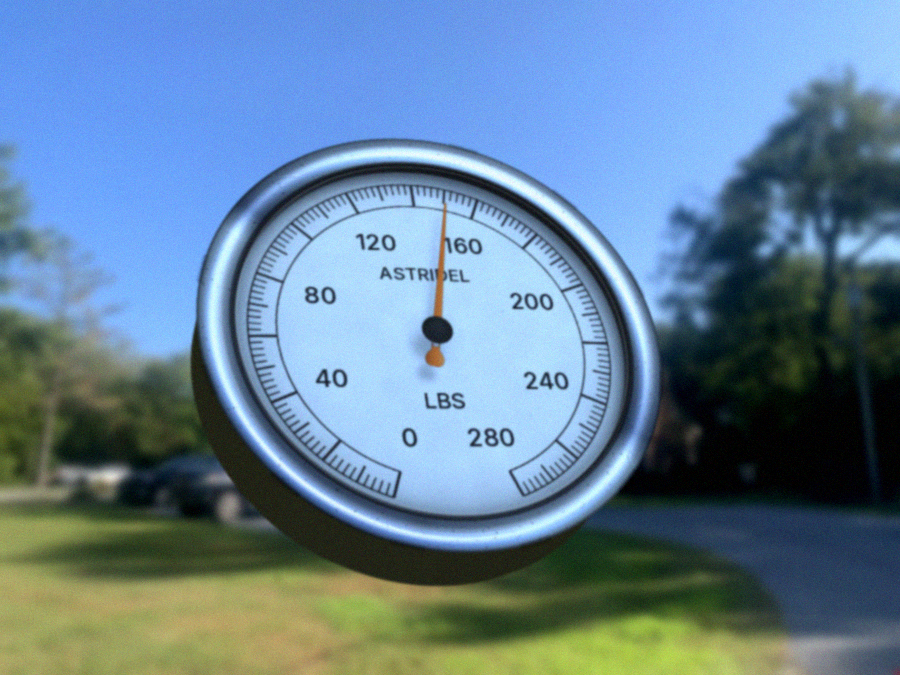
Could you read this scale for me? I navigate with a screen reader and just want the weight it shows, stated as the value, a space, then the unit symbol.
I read 150 lb
